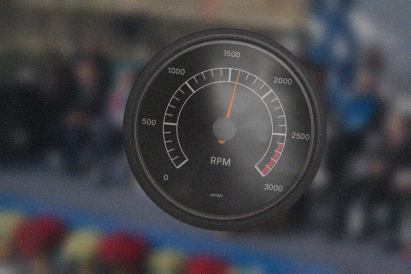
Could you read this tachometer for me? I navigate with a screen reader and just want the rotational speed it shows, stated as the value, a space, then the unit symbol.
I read 1600 rpm
